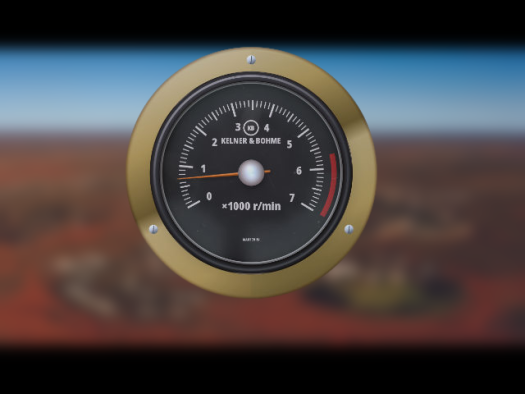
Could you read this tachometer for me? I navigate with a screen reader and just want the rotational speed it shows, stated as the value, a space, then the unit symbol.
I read 700 rpm
